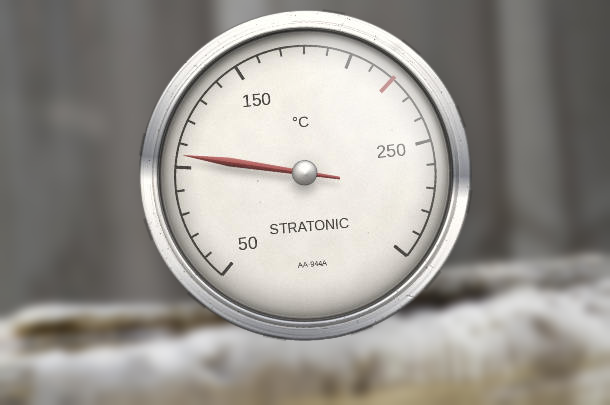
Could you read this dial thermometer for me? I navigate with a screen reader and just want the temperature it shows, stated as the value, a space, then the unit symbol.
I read 105 °C
